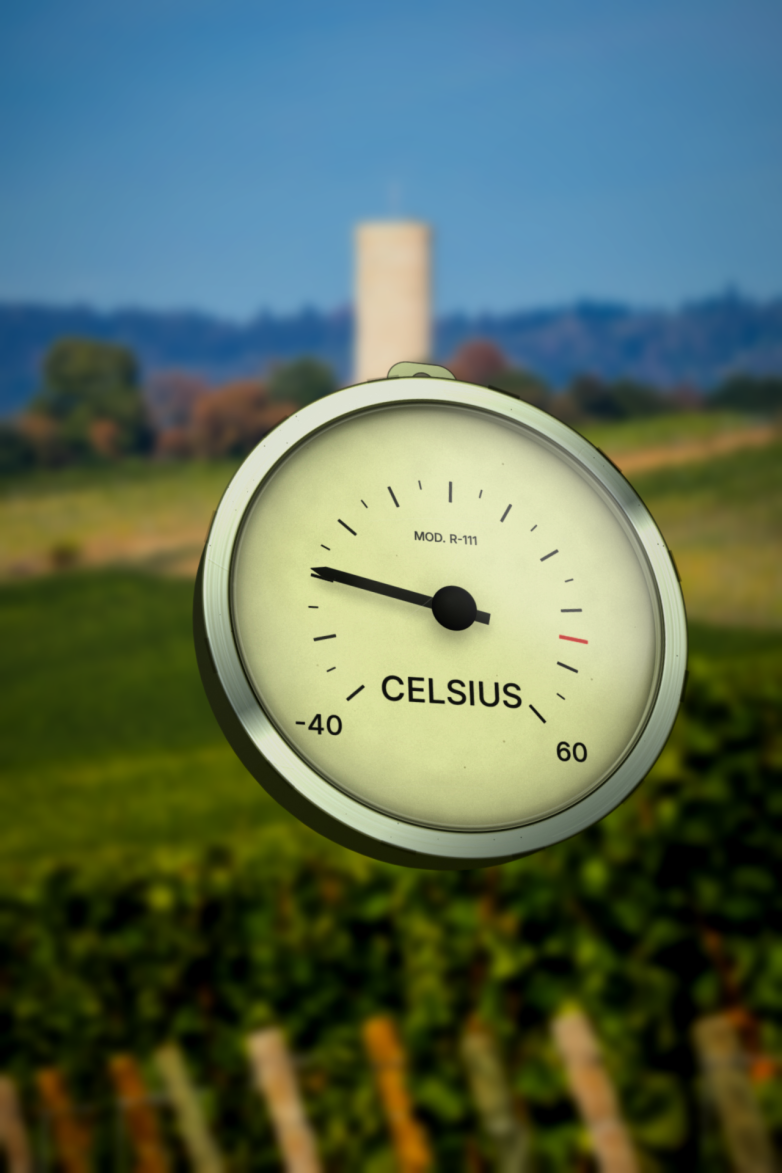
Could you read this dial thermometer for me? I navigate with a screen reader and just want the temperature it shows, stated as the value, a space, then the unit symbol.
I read -20 °C
